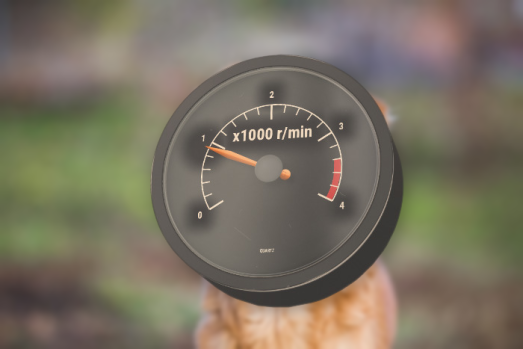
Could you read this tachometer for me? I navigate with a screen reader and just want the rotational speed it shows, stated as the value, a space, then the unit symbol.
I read 900 rpm
